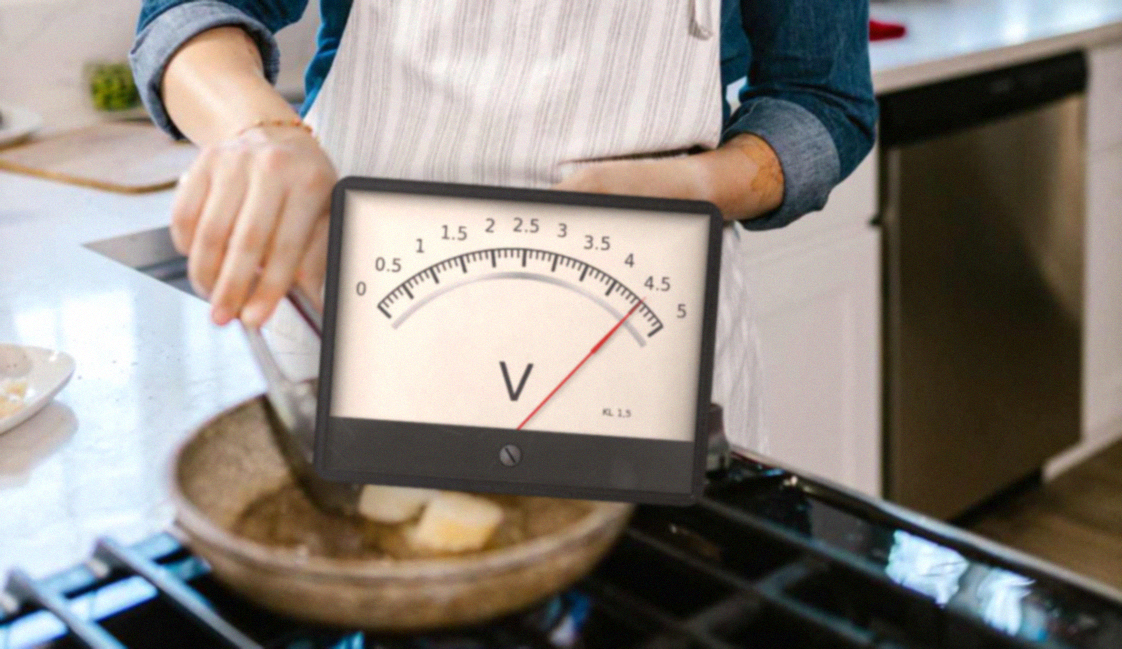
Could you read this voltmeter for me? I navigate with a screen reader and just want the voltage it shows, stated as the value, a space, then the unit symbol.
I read 4.5 V
